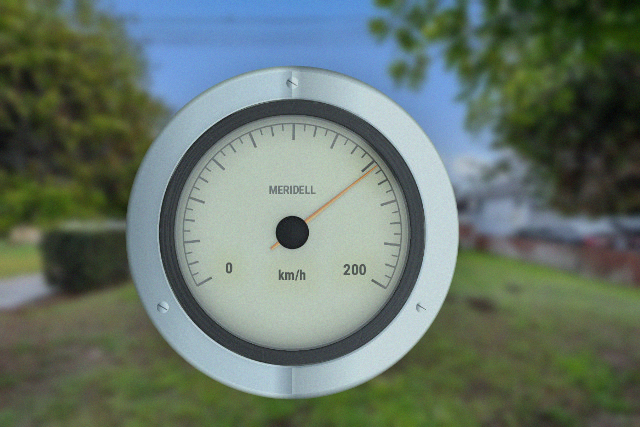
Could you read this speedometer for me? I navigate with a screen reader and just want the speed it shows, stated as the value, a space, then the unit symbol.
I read 142.5 km/h
